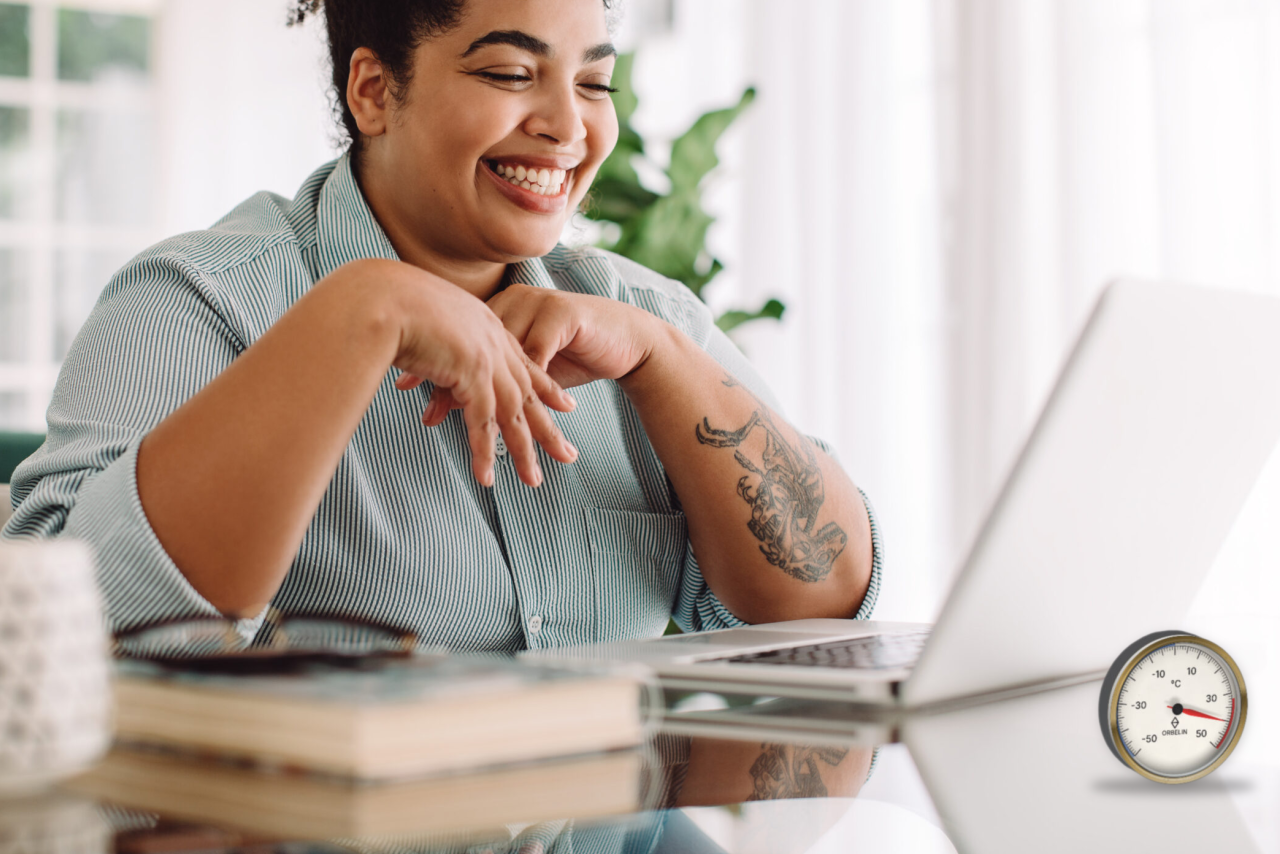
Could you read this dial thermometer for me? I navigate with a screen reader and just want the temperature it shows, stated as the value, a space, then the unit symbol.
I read 40 °C
